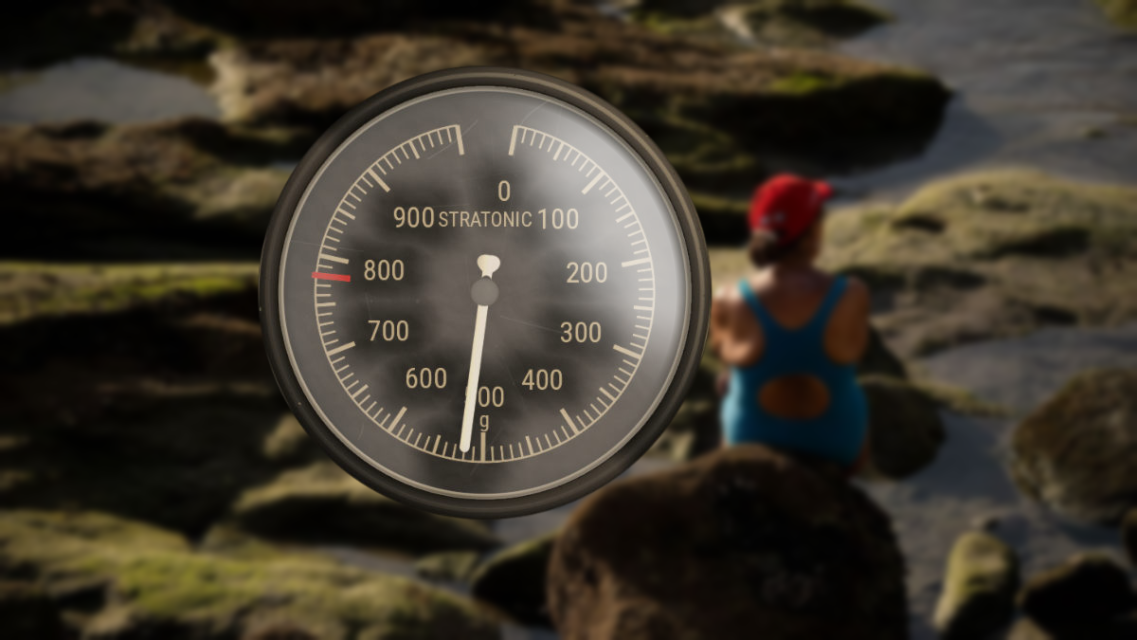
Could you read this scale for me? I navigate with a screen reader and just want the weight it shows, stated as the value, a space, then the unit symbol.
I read 520 g
